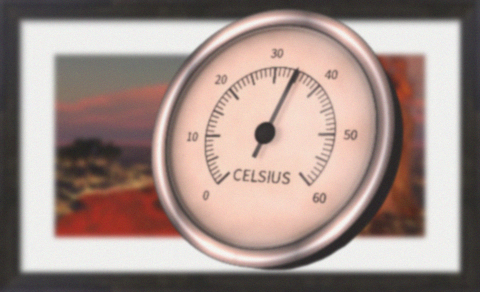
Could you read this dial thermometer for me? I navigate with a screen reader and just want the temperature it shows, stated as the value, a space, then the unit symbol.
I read 35 °C
